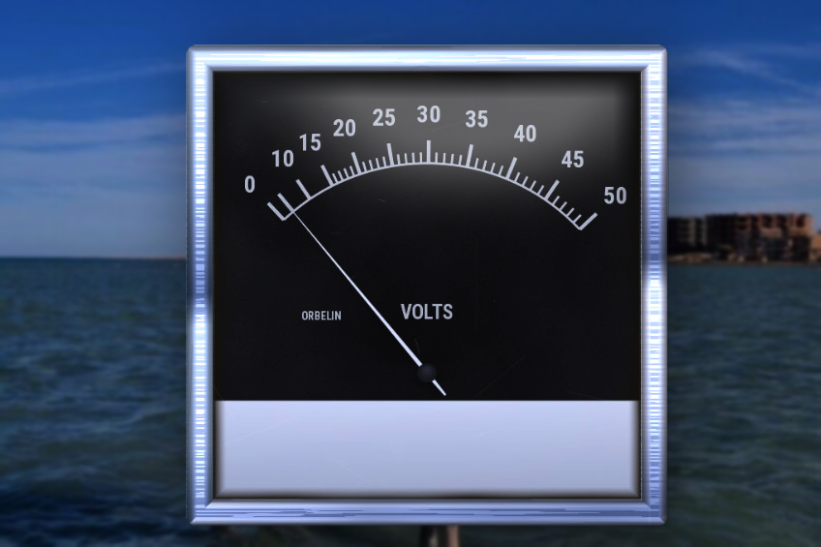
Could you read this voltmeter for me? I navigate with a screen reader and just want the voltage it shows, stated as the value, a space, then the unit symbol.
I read 5 V
